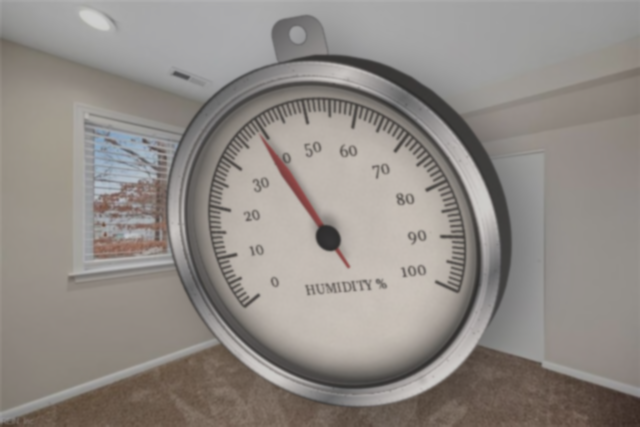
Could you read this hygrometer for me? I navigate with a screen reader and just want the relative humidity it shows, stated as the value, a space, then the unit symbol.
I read 40 %
